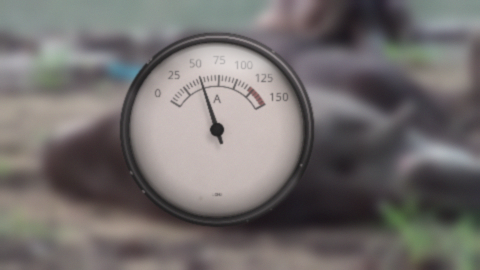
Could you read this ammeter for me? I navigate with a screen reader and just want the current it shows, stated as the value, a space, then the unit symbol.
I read 50 A
